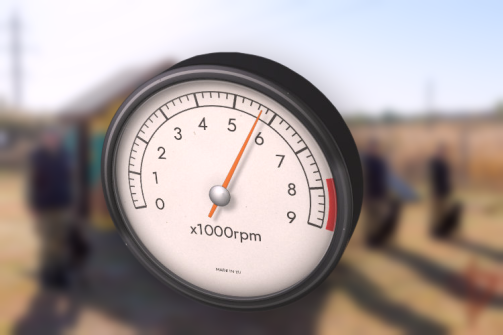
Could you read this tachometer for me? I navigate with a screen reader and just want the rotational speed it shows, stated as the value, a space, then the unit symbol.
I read 5700 rpm
